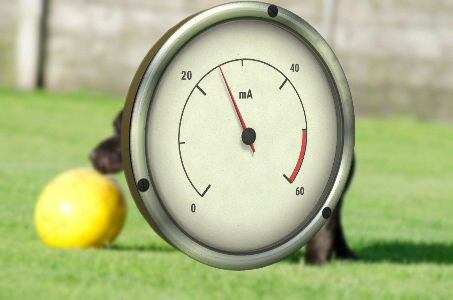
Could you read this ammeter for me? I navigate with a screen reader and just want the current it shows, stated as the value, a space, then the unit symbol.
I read 25 mA
